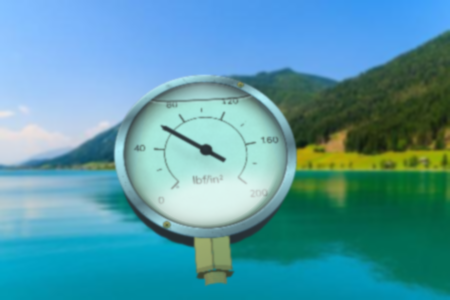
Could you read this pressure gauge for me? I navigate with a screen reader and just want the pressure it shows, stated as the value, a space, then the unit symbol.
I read 60 psi
